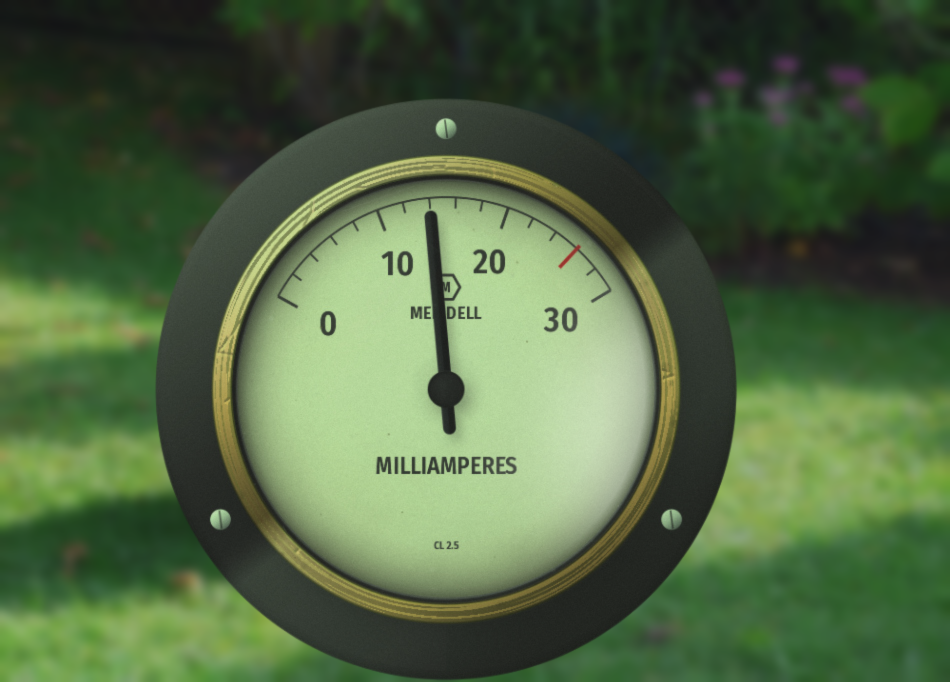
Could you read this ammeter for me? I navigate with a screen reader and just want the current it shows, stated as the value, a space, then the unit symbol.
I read 14 mA
